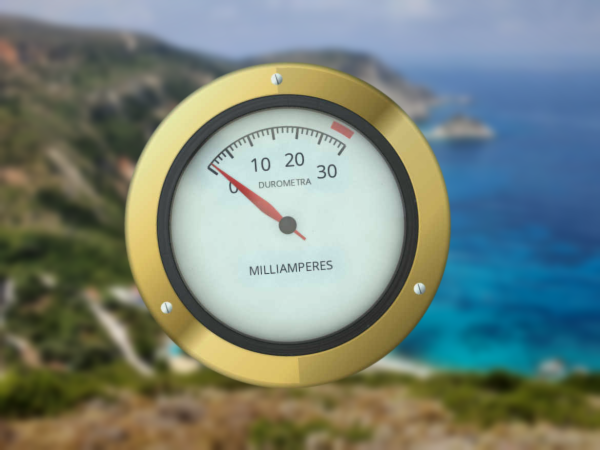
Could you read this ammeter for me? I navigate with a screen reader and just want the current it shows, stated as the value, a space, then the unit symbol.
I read 1 mA
